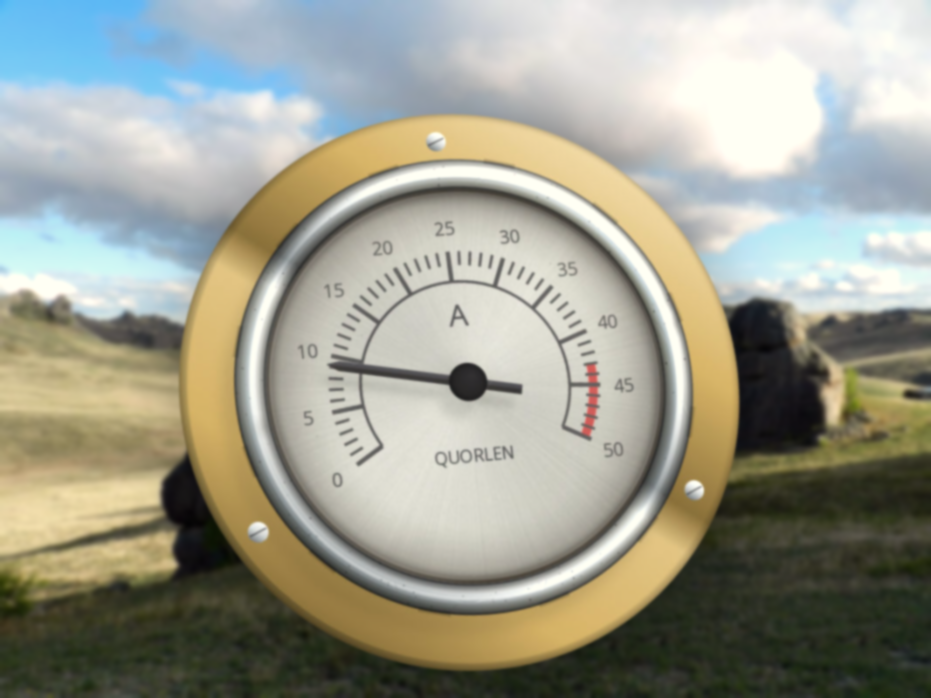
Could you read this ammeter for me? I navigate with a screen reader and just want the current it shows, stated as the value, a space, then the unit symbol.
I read 9 A
